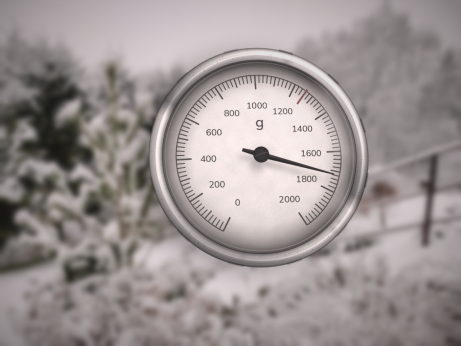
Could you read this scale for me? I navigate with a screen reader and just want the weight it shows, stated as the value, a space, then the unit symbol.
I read 1720 g
